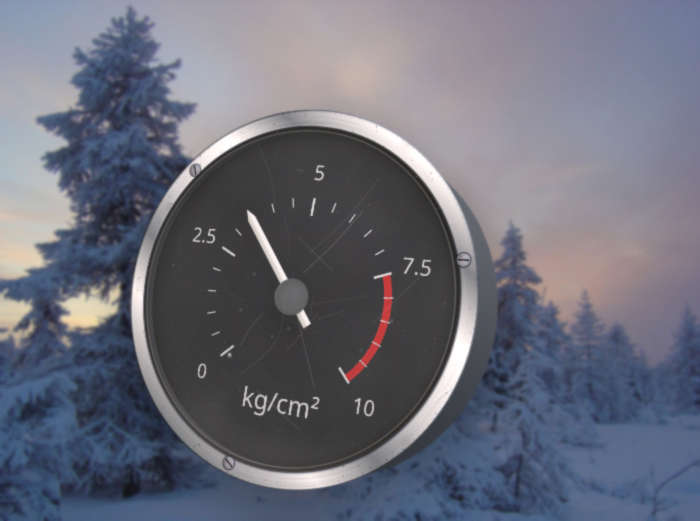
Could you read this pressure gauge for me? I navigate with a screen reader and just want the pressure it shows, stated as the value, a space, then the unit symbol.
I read 3.5 kg/cm²
